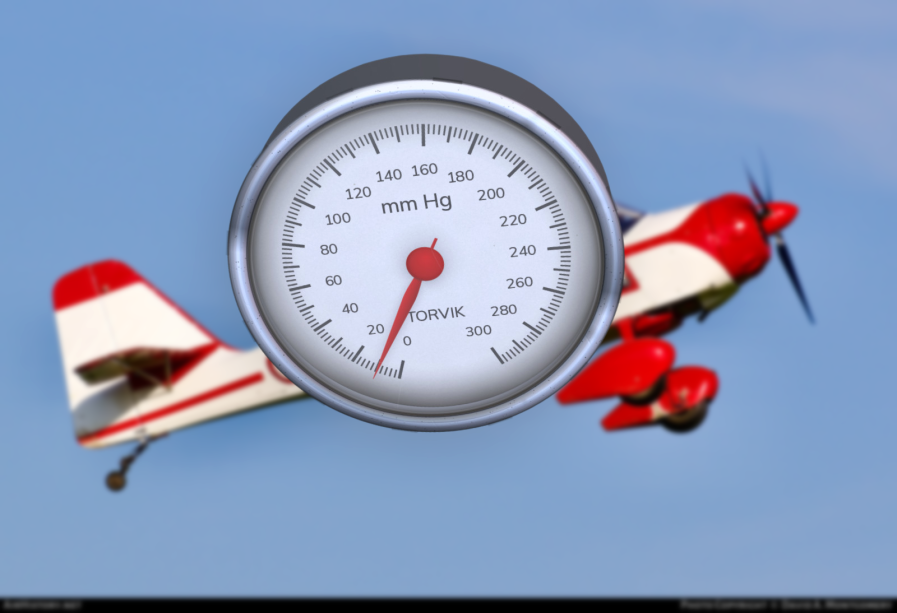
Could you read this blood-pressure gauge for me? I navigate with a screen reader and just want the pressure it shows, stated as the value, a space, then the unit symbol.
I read 10 mmHg
